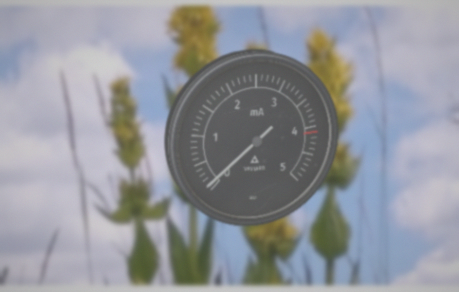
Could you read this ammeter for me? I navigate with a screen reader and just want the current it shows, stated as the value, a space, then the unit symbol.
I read 0.1 mA
